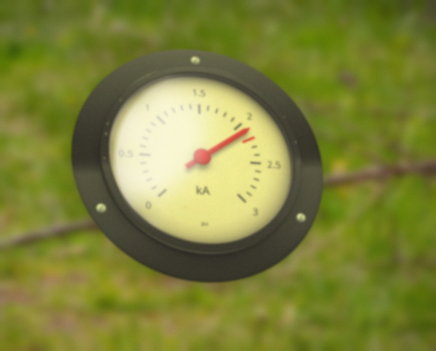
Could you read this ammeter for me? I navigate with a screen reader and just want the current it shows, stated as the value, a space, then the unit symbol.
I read 2.1 kA
